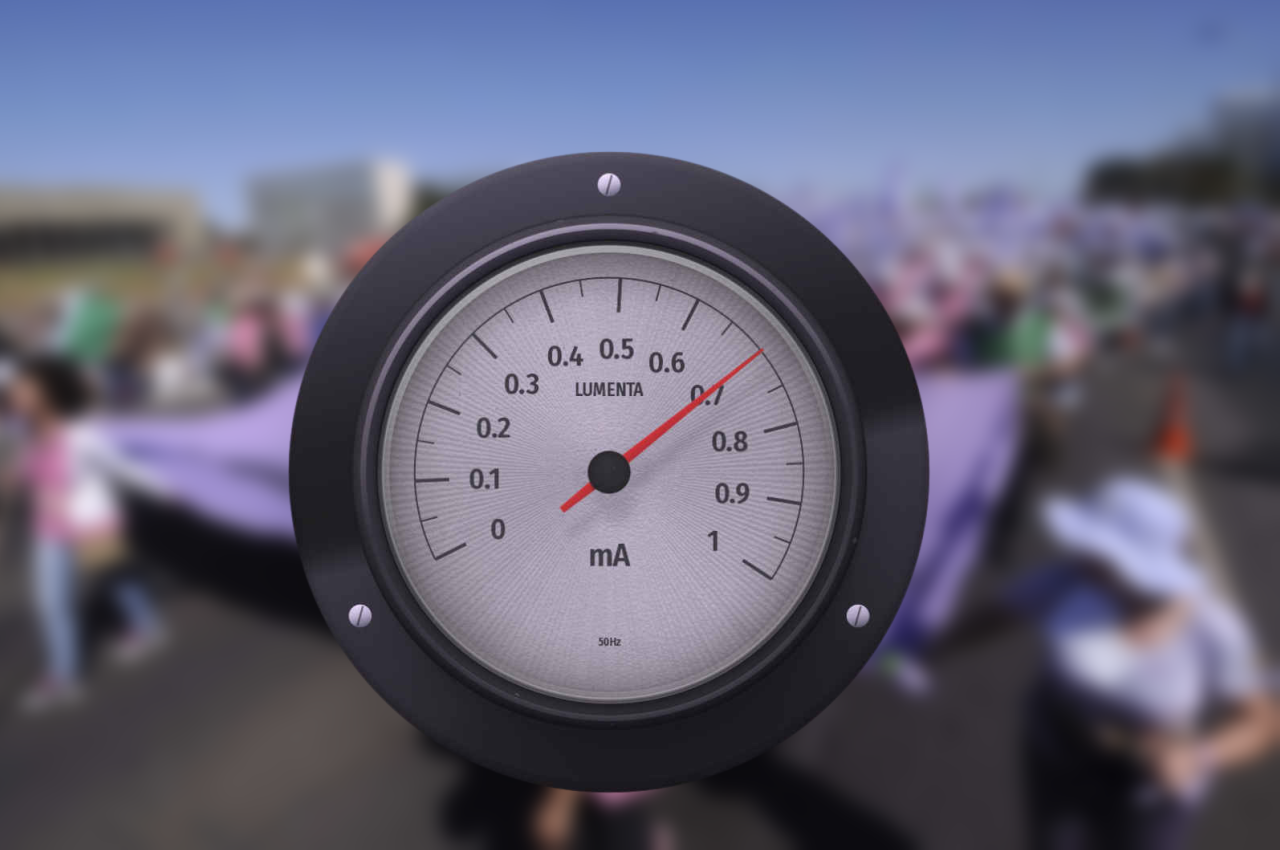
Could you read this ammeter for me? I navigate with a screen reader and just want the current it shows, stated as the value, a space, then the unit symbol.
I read 0.7 mA
